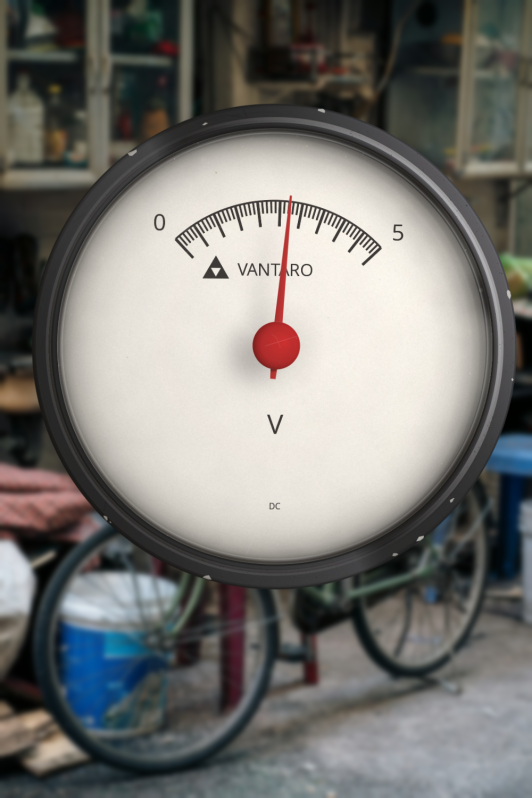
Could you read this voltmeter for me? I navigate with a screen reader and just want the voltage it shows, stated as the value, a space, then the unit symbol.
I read 2.7 V
